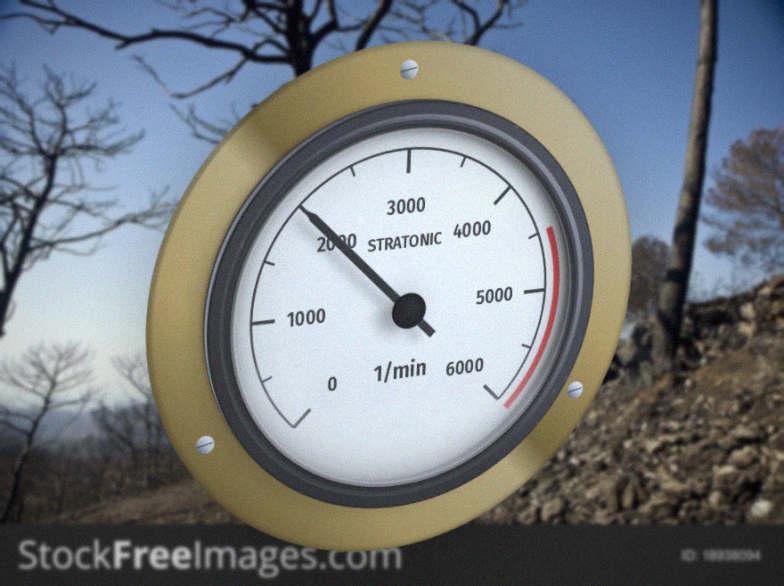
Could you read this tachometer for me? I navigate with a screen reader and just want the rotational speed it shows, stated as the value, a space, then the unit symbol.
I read 2000 rpm
